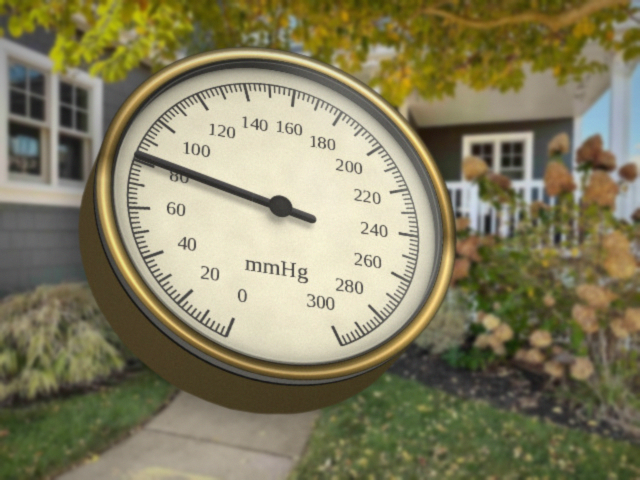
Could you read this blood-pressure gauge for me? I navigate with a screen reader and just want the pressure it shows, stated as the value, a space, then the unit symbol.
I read 80 mmHg
